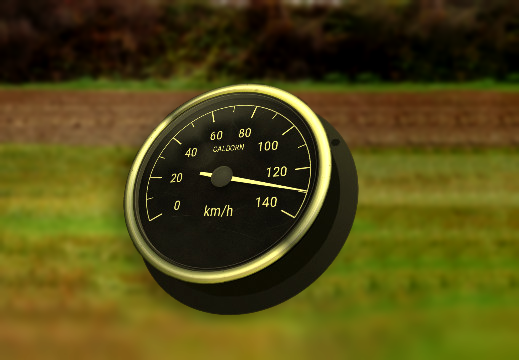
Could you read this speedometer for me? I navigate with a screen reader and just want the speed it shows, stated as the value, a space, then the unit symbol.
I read 130 km/h
